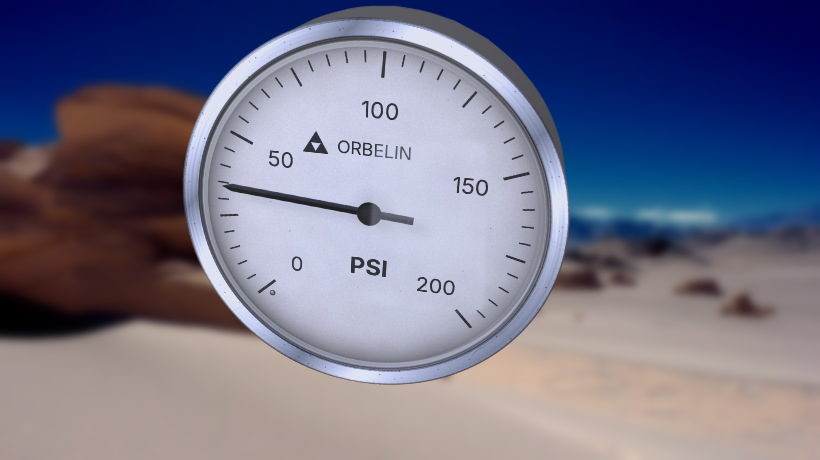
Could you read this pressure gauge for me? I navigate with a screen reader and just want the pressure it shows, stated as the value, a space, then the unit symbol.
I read 35 psi
